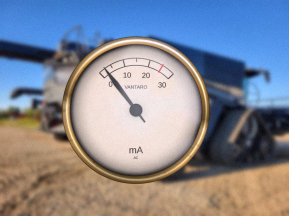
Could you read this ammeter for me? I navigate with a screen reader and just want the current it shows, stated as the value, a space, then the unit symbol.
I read 2.5 mA
